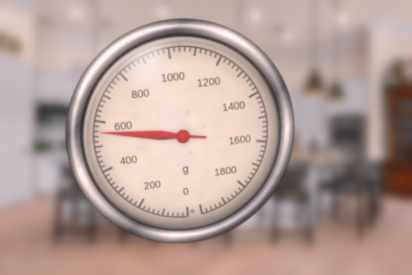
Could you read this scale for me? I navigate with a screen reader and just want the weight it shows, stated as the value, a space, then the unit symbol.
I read 560 g
